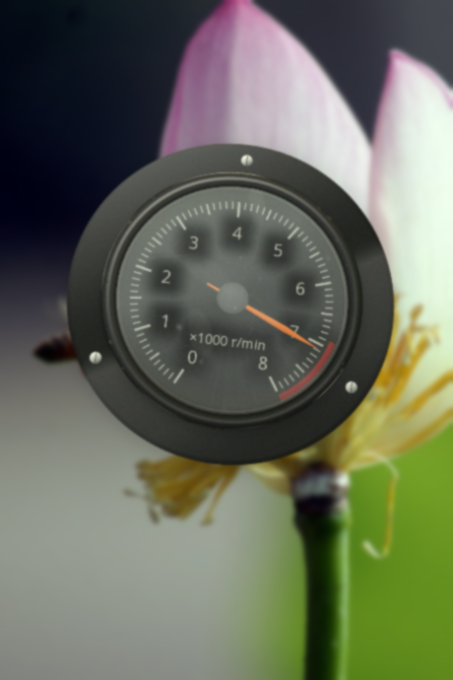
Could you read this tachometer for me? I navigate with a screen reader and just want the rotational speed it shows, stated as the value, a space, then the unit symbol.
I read 7100 rpm
